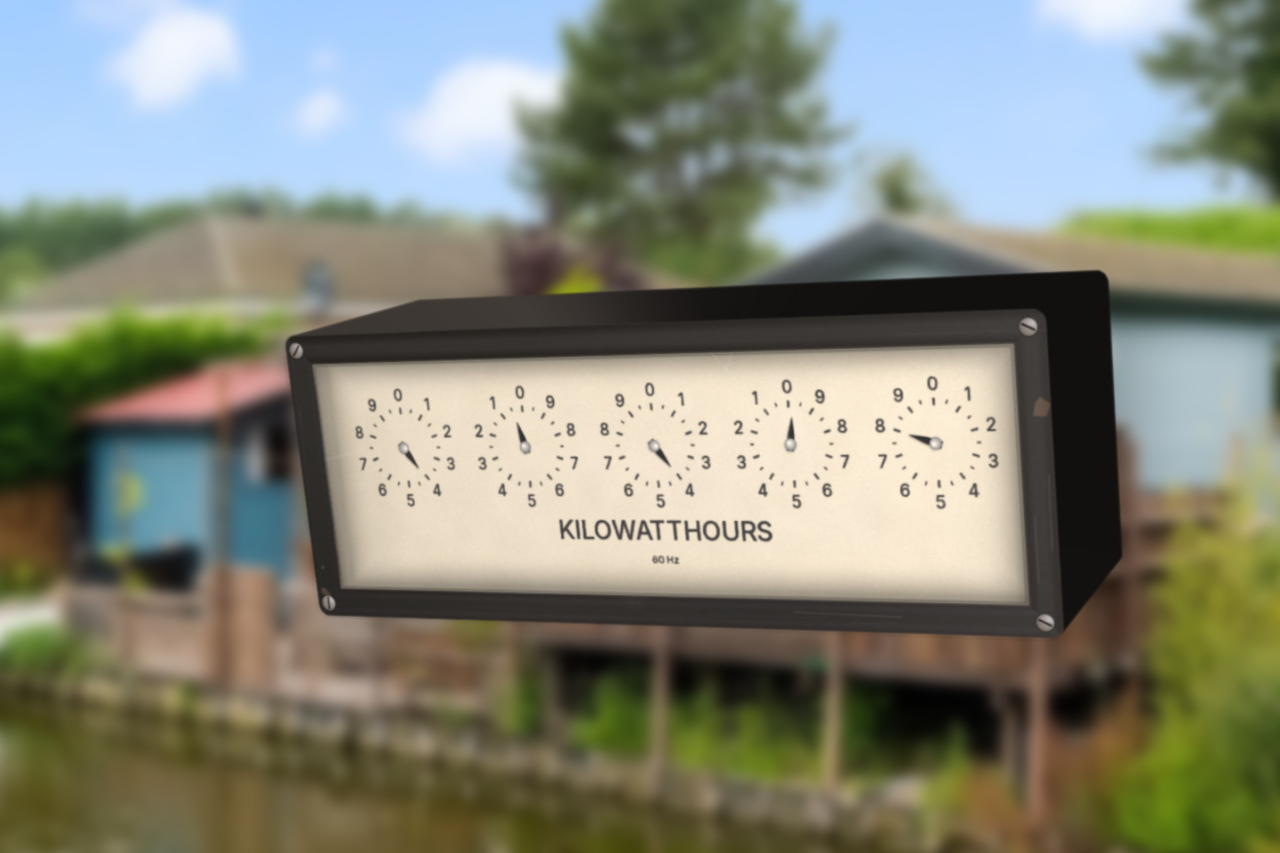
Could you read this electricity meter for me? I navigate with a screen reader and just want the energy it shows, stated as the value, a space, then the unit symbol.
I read 40398 kWh
